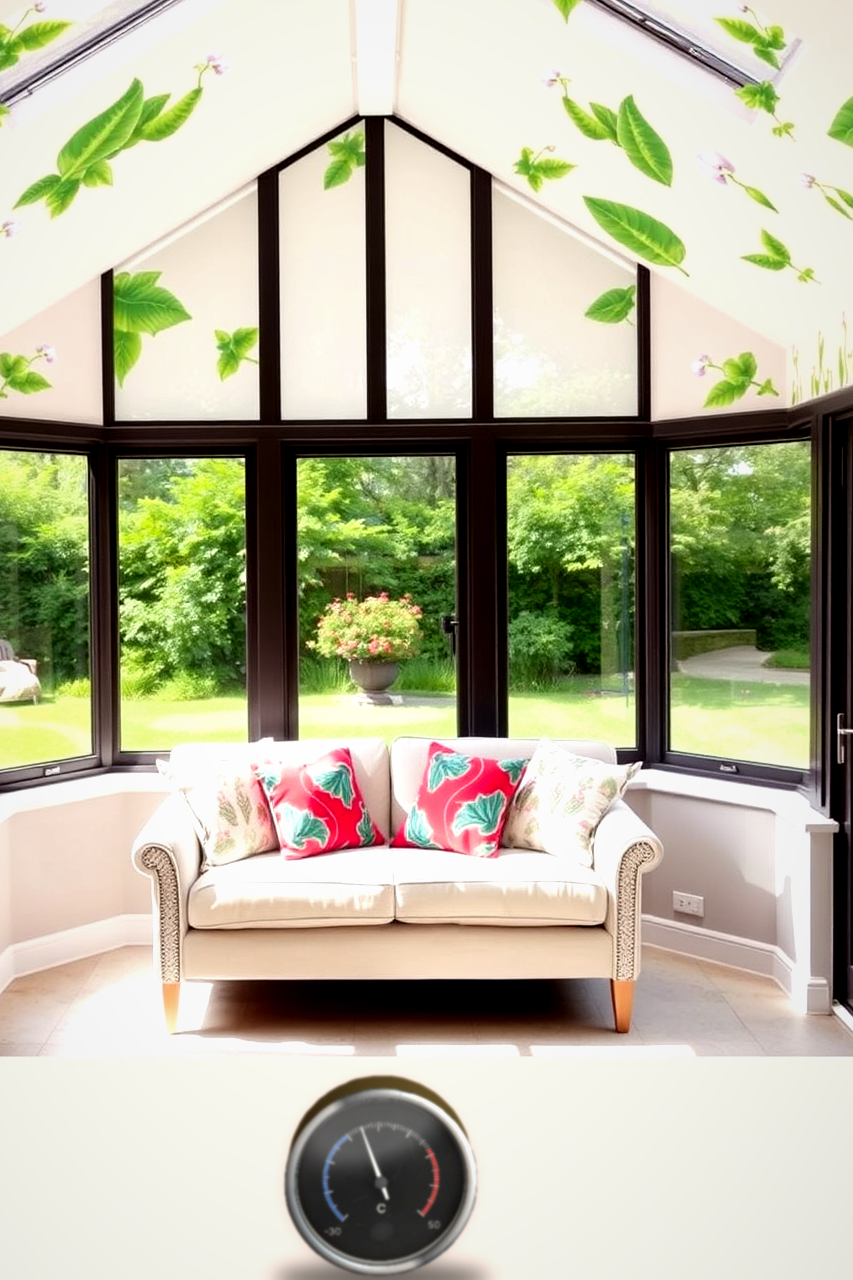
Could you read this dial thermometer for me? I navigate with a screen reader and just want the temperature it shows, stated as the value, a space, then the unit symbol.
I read 5 °C
